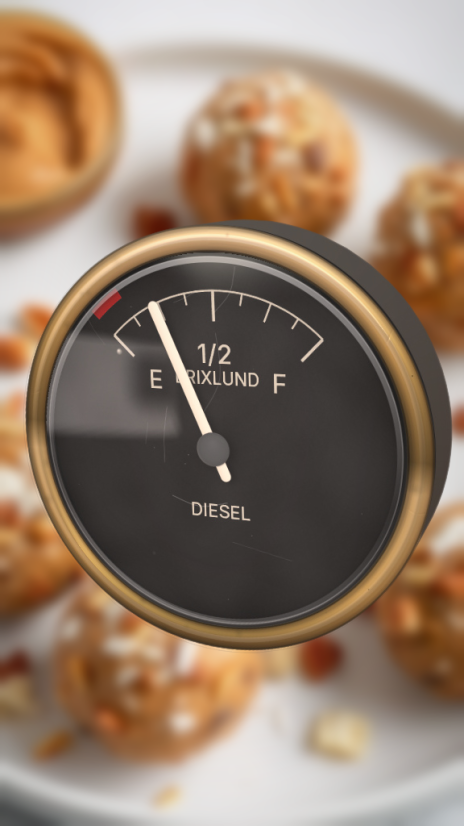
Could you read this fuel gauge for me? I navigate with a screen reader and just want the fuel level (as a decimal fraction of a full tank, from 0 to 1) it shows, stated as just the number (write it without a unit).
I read 0.25
